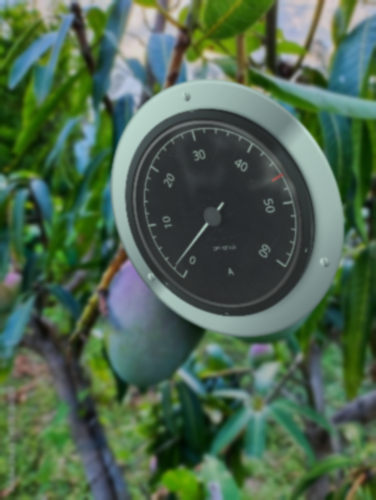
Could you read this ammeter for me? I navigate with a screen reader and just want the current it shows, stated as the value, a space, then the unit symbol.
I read 2 A
